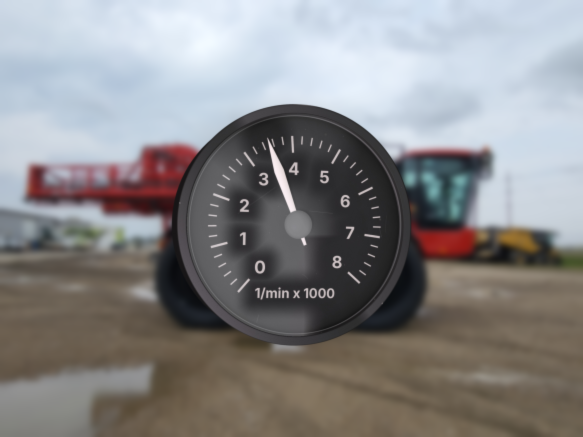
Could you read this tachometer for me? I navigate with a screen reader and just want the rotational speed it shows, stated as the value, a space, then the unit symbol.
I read 3500 rpm
